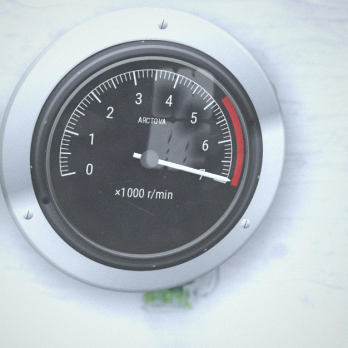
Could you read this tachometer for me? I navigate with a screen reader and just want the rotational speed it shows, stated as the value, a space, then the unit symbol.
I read 6900 rpm
